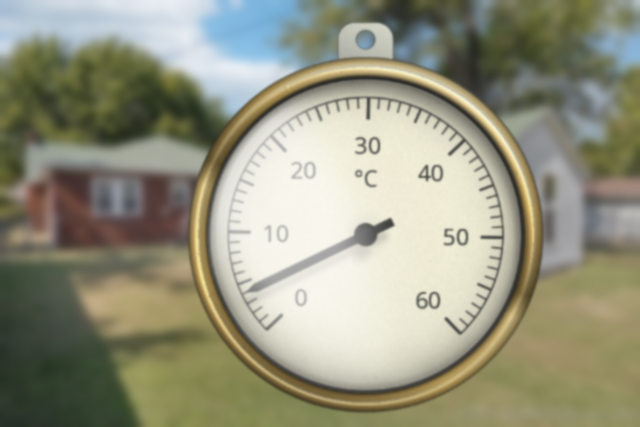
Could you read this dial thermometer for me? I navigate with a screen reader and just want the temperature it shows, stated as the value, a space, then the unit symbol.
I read 4 °C
